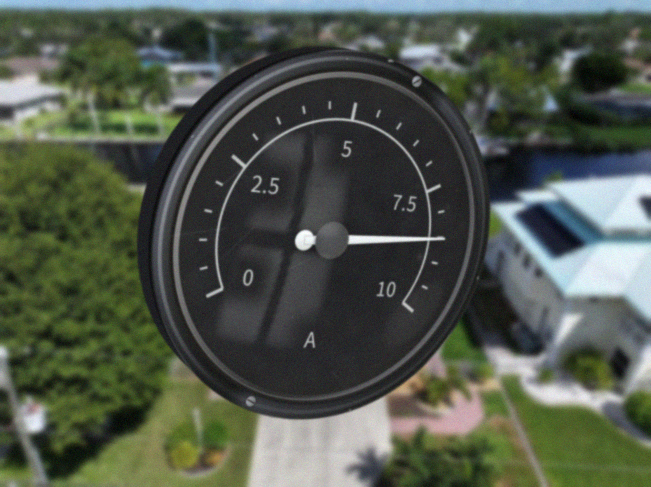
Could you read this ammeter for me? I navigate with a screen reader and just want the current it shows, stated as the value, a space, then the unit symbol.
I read 8.5 A
